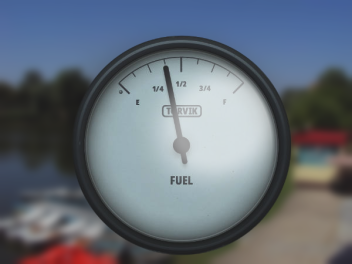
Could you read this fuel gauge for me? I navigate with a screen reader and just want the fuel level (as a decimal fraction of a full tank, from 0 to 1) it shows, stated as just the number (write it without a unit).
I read 0.375
